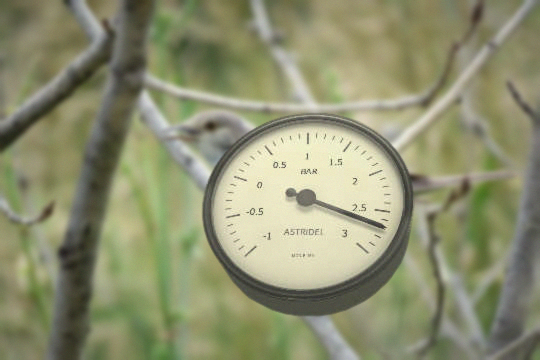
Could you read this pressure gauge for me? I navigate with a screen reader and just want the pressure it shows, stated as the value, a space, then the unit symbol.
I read 2.7 bar
